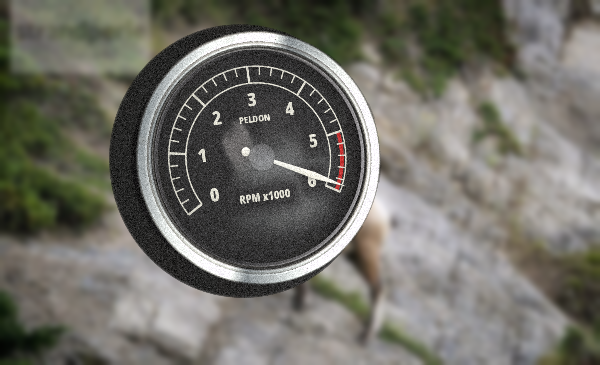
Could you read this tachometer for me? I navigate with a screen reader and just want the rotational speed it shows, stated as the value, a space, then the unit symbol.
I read 5900 rpm
